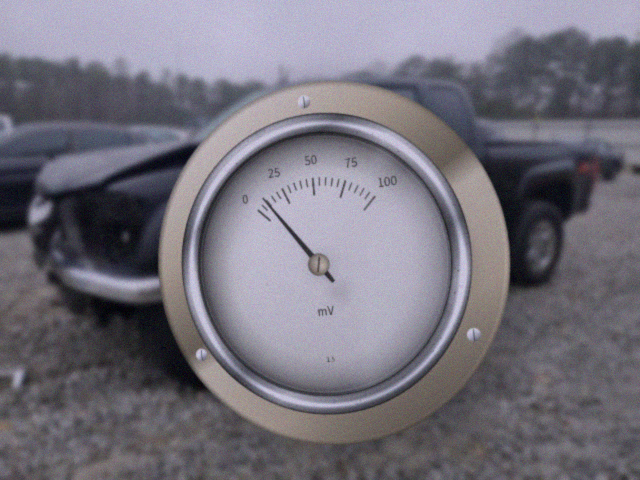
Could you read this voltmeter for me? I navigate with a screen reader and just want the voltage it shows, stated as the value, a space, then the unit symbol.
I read 10 mV
